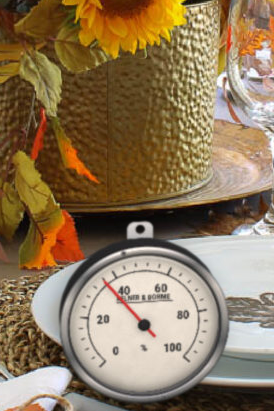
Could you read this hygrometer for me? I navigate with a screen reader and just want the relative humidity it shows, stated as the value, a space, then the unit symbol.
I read 36 %
